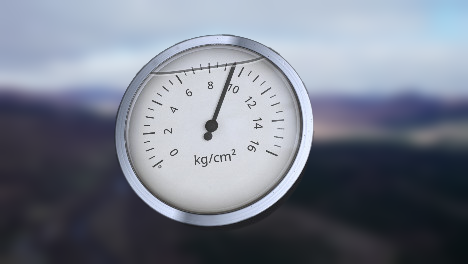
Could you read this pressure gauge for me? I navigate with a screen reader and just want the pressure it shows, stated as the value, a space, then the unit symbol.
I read 9.5 kg/cm²
